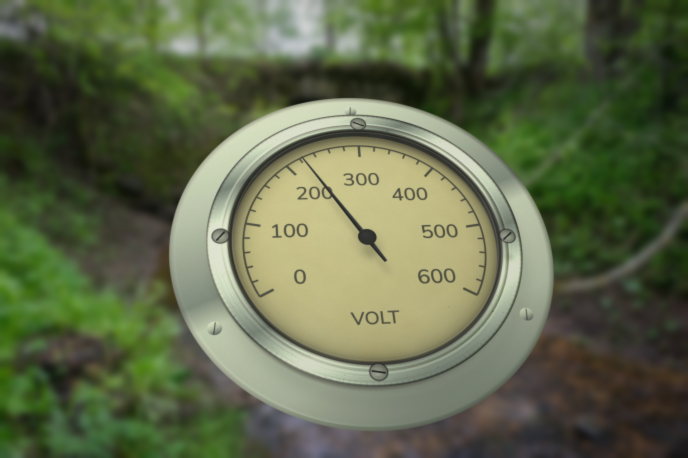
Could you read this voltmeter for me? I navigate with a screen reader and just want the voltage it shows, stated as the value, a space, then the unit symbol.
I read 220 V
